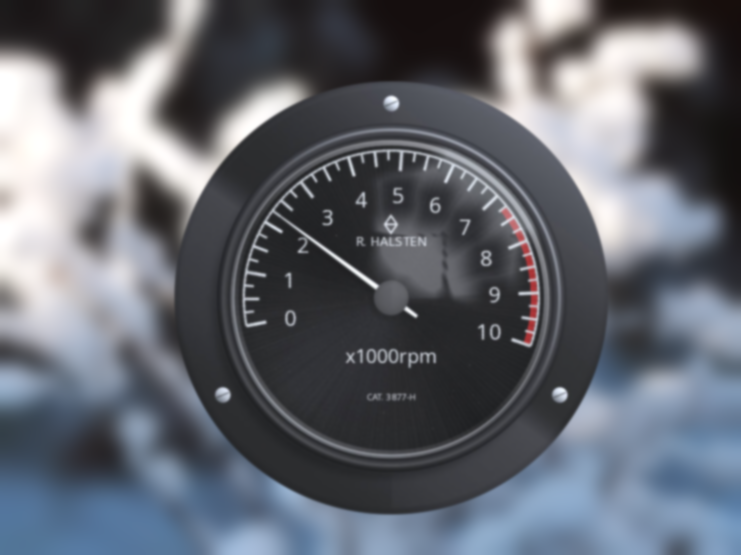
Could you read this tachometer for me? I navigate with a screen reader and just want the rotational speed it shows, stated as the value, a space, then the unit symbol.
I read 2250 rpm
